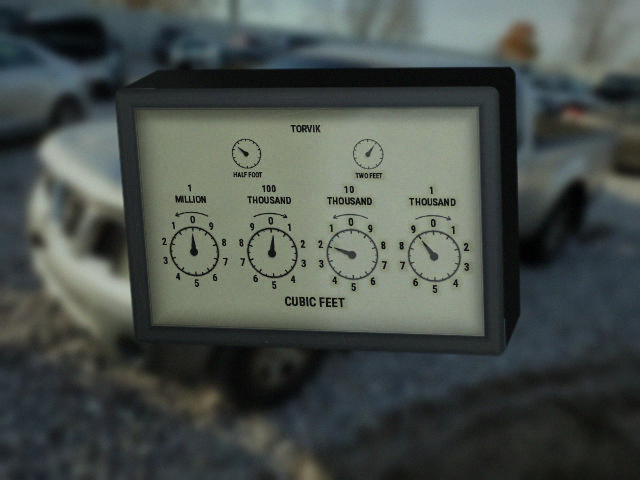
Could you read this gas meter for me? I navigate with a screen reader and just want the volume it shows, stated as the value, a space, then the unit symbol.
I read 1900 ft³
